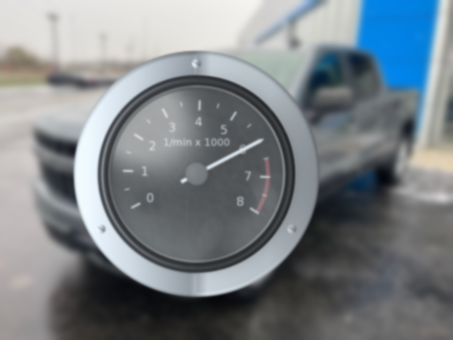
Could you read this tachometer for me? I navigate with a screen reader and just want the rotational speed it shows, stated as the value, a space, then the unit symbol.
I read 6000 rpm
